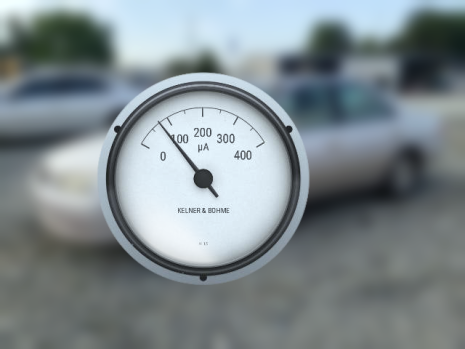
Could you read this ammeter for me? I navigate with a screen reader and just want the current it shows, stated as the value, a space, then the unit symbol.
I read 75 µA
